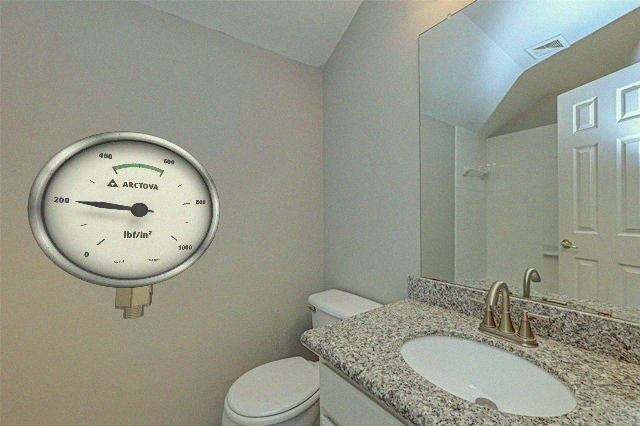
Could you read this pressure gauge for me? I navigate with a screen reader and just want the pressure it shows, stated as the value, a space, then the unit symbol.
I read 200 psi
